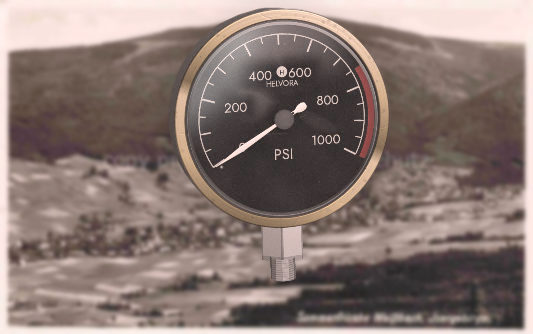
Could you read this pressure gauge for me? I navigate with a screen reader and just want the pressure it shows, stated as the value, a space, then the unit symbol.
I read 0 psi
